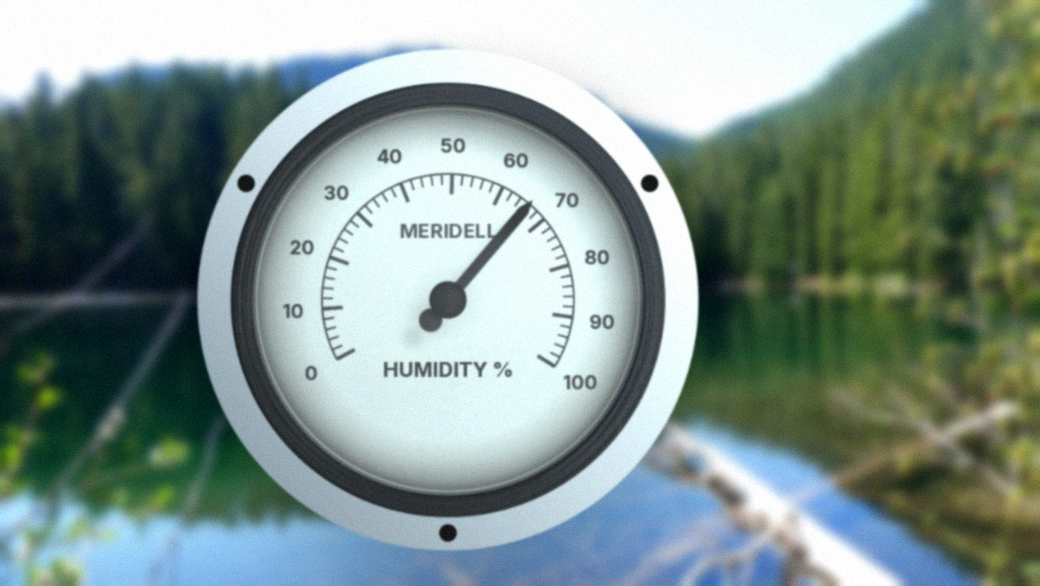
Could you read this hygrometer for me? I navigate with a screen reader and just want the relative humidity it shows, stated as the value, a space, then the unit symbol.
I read 66 %
